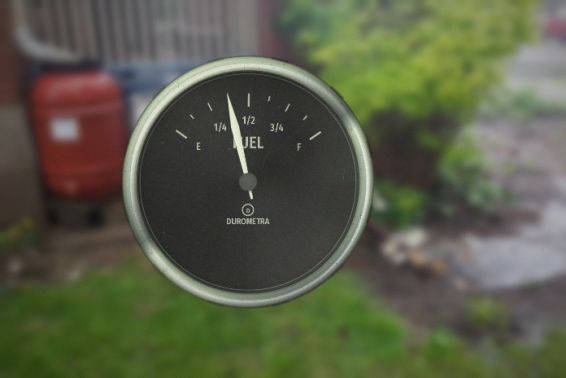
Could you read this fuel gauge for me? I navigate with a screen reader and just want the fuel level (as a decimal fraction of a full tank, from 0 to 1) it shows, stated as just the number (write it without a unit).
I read 0.375
